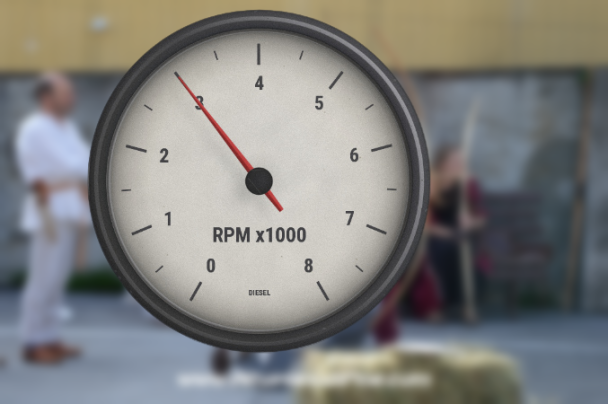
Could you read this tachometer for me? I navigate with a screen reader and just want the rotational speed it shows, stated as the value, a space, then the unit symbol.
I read 3000 rpm
